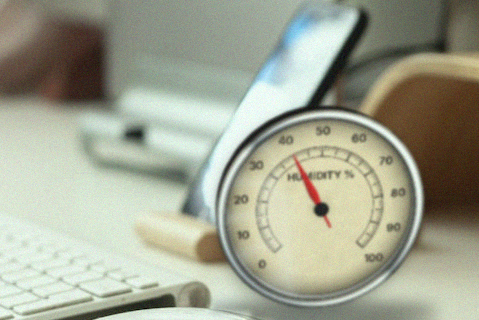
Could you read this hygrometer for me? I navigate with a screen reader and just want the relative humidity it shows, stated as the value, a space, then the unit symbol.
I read 40 %
